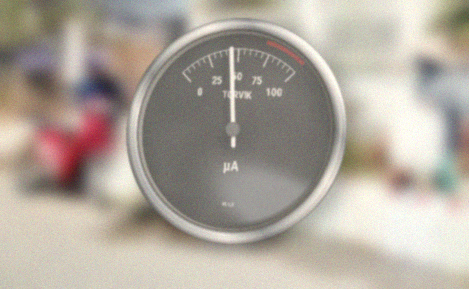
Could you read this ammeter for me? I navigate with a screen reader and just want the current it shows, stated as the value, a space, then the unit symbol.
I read 45 µA
